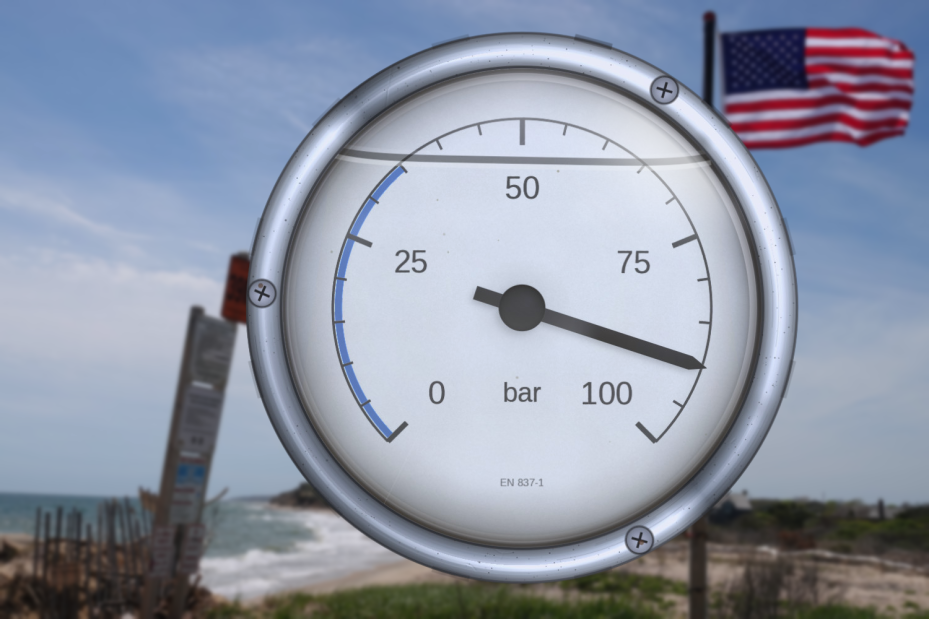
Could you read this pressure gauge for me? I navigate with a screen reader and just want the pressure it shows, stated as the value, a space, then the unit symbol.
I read 90 bar
